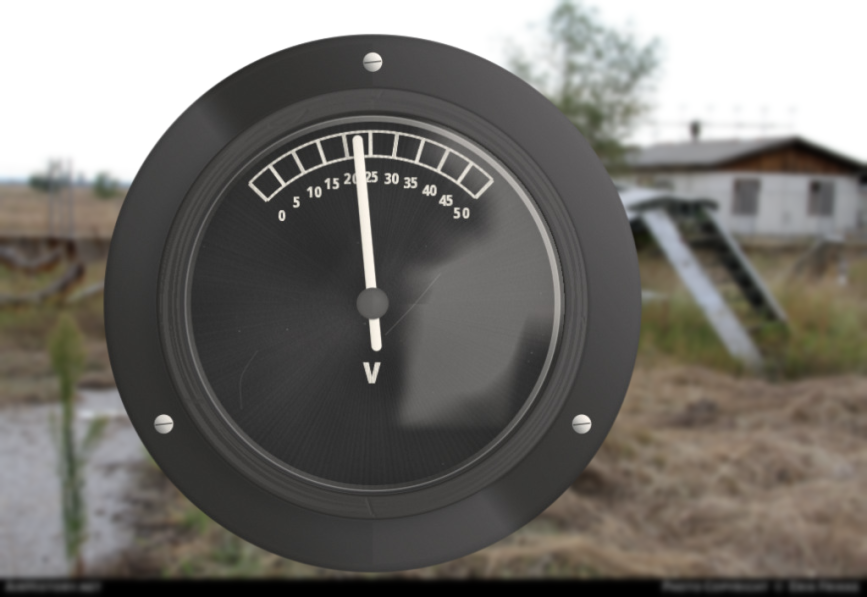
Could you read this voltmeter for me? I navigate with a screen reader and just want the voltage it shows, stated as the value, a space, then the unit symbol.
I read 22.5 V
